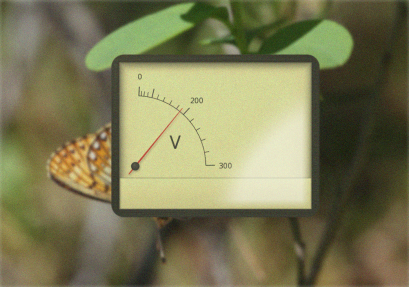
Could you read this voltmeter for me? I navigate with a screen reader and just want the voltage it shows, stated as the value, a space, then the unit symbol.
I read 190 V
